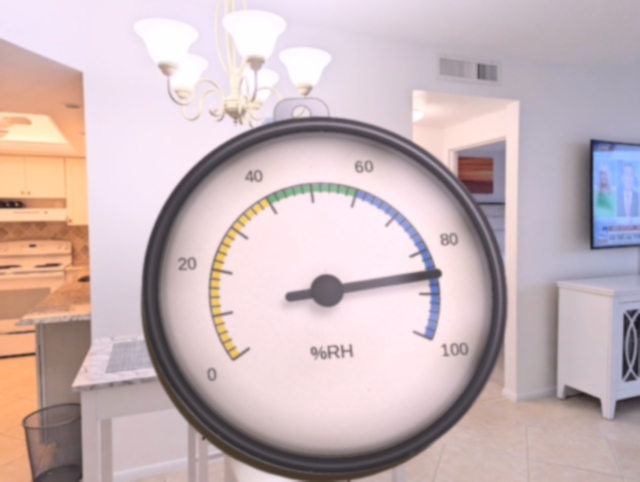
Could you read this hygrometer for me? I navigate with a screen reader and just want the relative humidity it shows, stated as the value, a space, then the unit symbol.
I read 86 %
